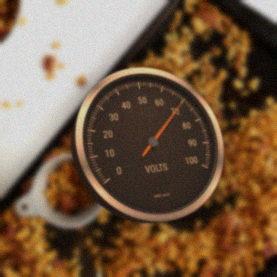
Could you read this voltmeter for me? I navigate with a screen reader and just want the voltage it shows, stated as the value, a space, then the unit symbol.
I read 70 V
